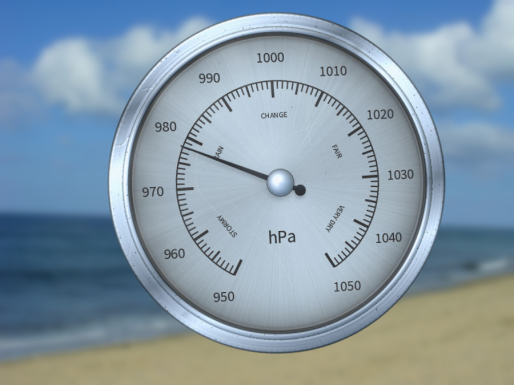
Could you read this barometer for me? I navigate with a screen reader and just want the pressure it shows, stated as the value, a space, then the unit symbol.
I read 978 hPa
